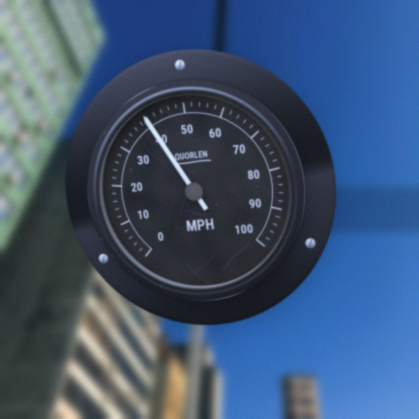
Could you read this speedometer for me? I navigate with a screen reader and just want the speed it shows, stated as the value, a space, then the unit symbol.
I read 40 mph
